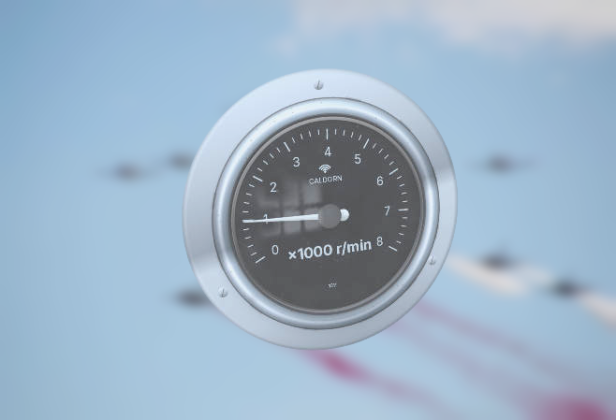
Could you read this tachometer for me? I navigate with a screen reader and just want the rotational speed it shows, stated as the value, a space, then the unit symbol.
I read 1000 rpm
